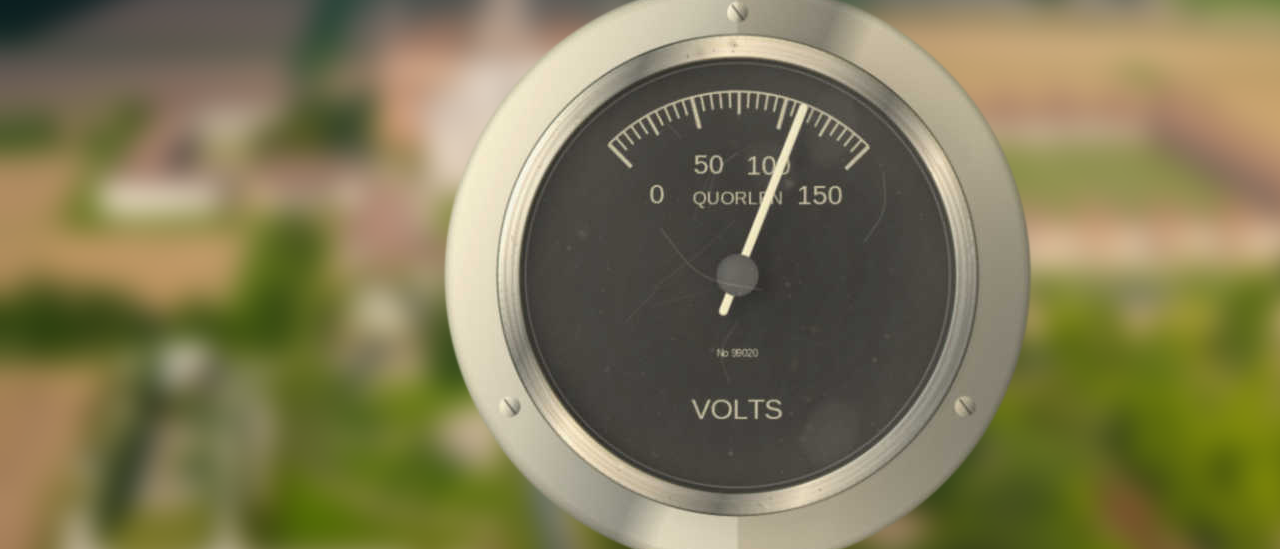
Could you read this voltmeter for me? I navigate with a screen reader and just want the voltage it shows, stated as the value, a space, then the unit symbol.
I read 110 V
